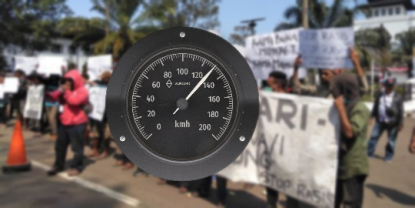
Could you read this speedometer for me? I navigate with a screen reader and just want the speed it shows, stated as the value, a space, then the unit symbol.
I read 130 km/h
